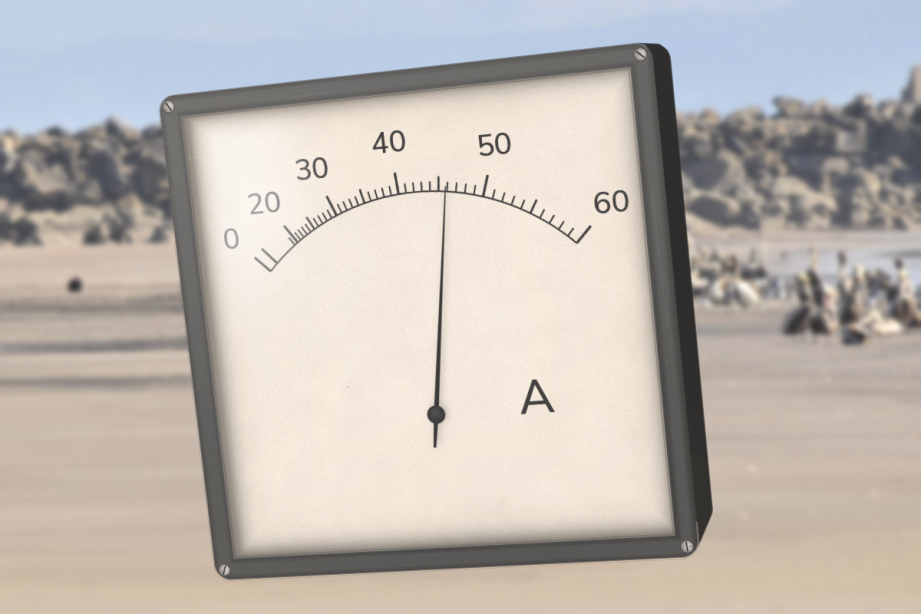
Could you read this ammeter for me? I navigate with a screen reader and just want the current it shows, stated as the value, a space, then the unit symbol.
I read 46 A
